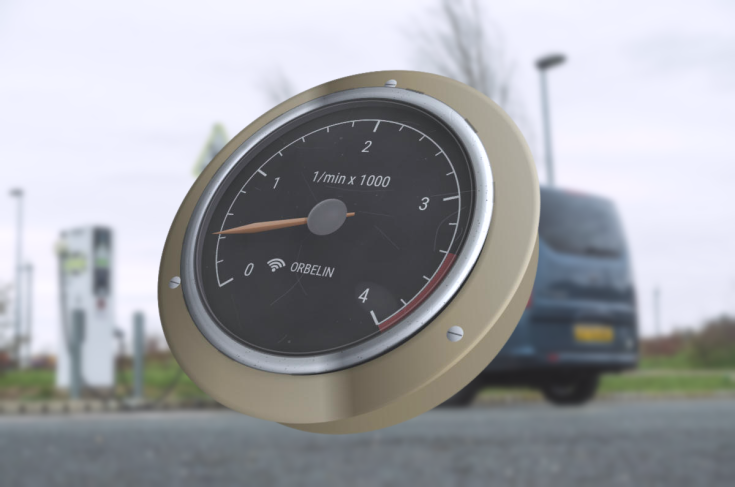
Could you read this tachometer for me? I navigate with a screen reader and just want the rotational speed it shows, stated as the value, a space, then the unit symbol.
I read 400 rpm
